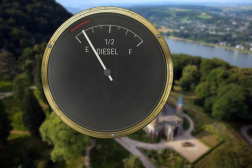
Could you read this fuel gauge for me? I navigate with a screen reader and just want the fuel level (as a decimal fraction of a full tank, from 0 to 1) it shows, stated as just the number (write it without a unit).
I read 0.125
